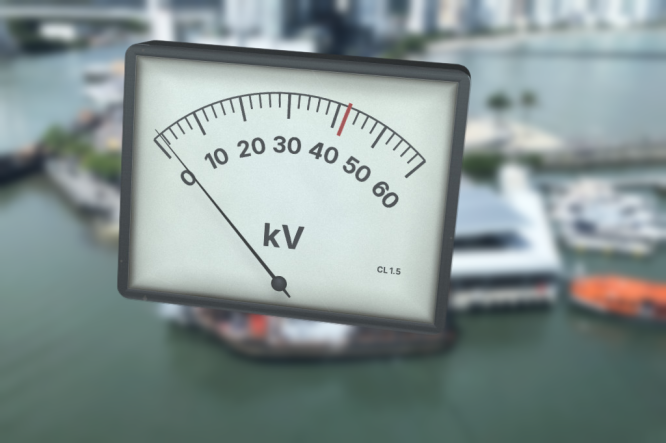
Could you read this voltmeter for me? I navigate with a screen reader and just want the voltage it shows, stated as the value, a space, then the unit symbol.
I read 2 kV
